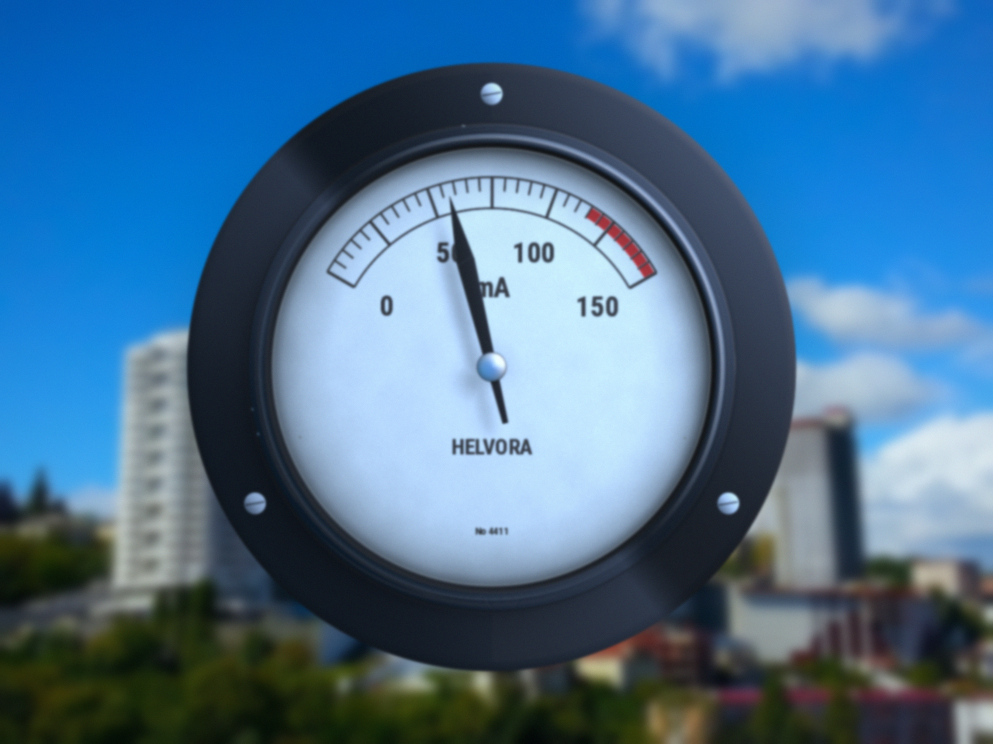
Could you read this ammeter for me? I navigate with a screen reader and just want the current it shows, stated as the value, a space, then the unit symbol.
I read 57.5 mA
